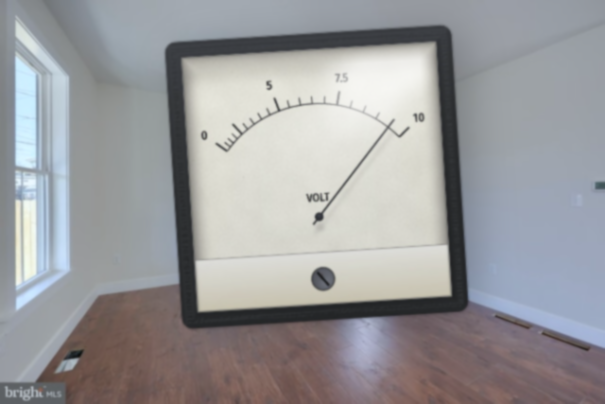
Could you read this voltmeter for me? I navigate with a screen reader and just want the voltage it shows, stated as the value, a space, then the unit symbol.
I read 9.5 V
